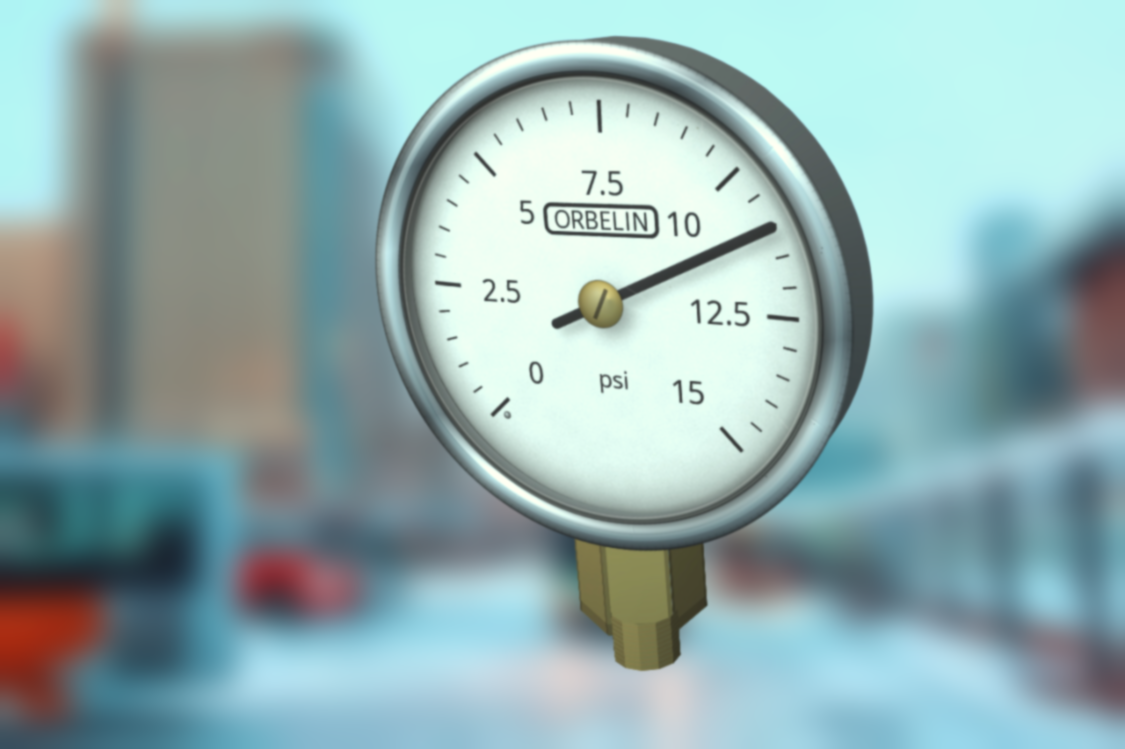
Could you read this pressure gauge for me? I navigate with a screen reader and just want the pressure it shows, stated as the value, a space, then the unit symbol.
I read 11 psi
